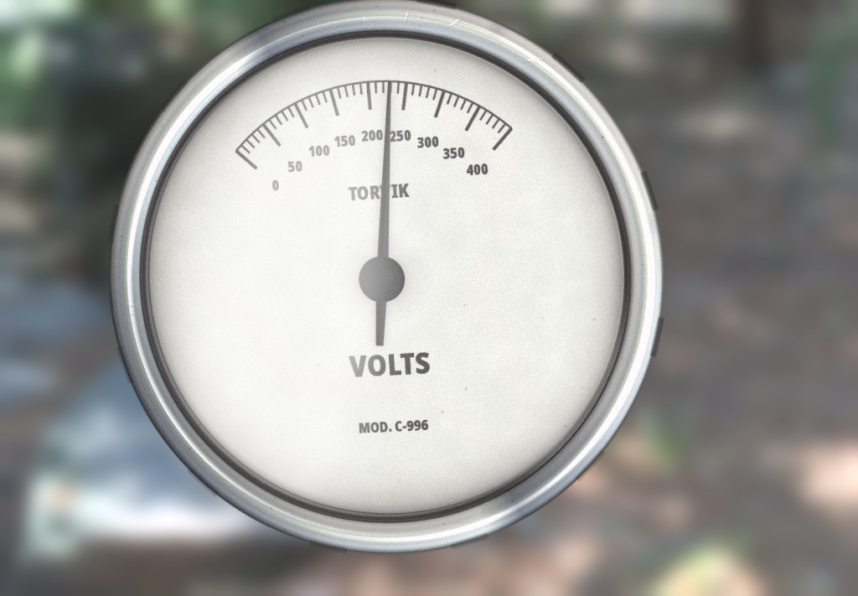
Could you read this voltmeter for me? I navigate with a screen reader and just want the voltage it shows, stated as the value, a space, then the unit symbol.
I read 230 V
